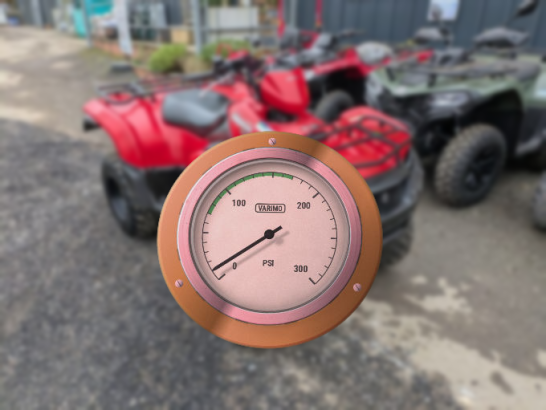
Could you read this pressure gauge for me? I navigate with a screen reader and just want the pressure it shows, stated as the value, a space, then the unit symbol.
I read 10 psi
